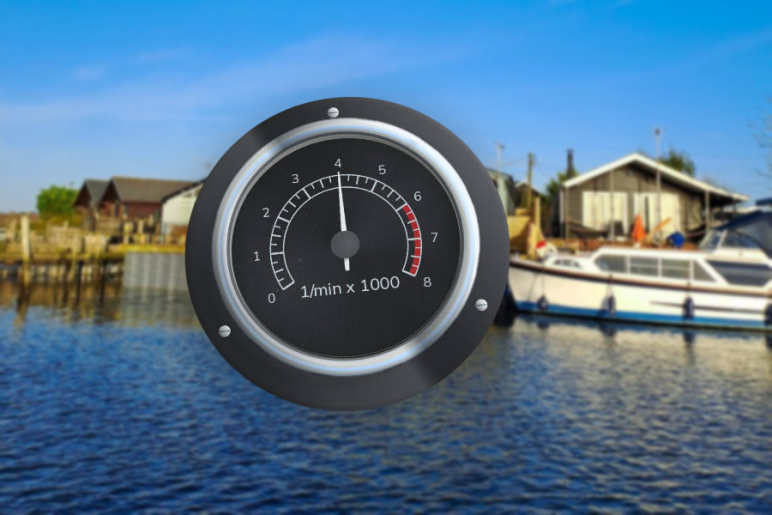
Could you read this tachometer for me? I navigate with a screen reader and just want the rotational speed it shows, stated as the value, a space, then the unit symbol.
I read 4000 rpm
